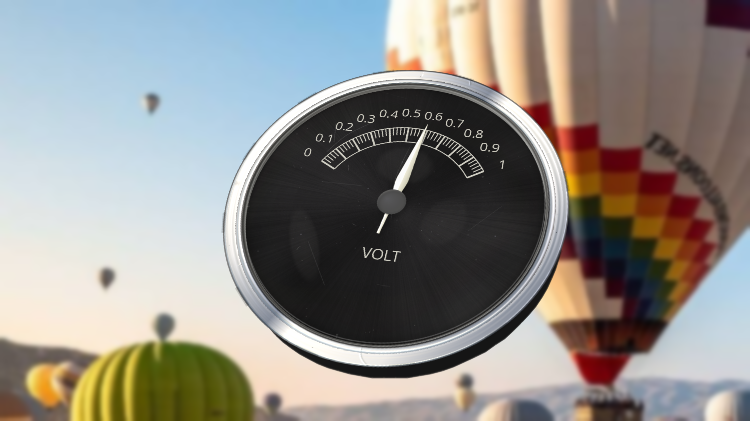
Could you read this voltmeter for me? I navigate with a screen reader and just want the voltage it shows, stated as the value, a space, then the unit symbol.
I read 0.6 V
